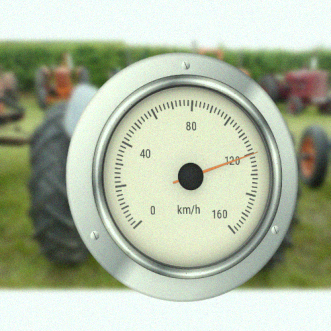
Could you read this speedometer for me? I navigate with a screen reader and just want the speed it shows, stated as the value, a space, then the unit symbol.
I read 120 km/h
